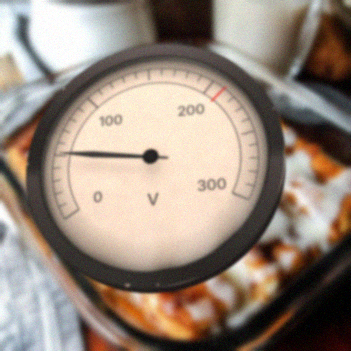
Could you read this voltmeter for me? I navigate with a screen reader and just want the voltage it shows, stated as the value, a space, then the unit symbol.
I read 50 V
